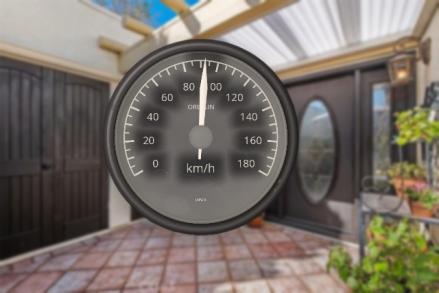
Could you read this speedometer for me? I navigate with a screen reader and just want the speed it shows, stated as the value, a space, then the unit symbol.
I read 92.5 km/h
